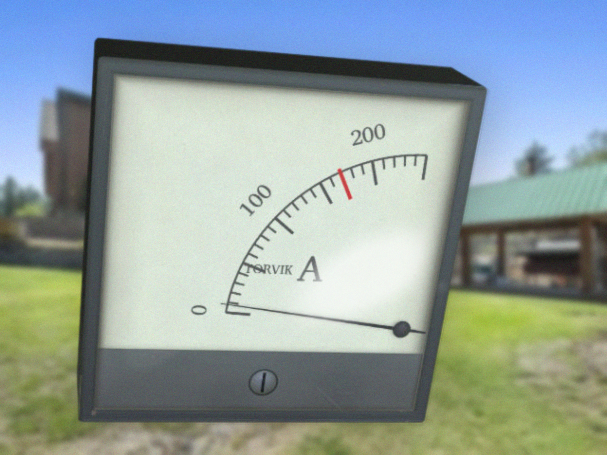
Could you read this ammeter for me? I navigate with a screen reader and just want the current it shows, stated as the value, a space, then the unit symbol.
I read 10 A
